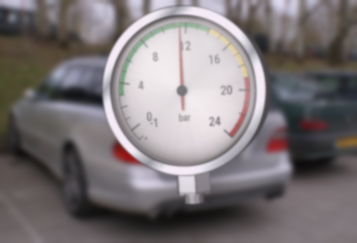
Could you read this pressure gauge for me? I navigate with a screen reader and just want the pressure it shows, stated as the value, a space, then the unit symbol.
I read 11.5 bar
